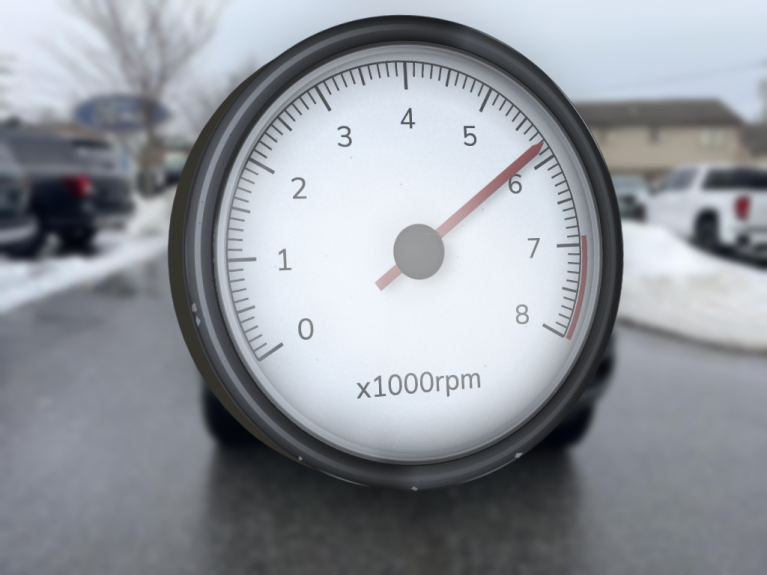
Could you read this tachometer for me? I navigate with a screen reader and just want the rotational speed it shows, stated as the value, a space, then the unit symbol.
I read 5800 rpm
